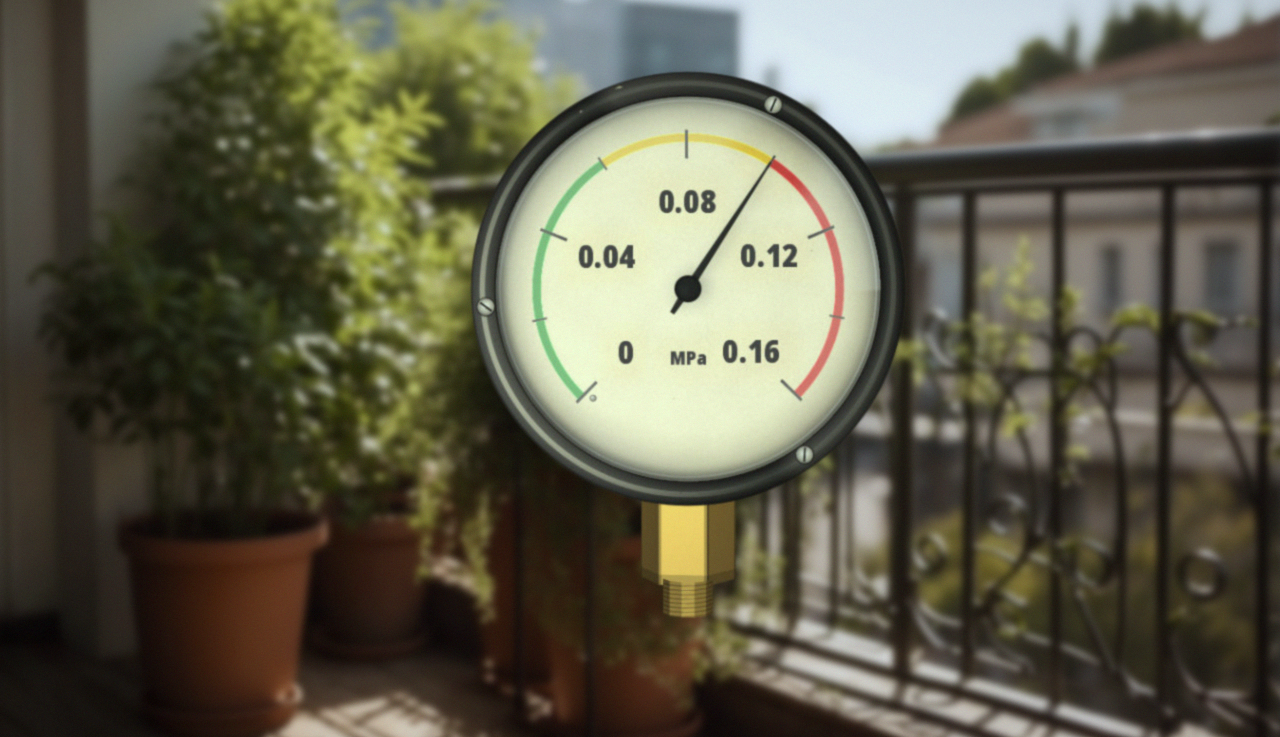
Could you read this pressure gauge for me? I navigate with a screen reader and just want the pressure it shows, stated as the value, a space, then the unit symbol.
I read 0.1 MPa
